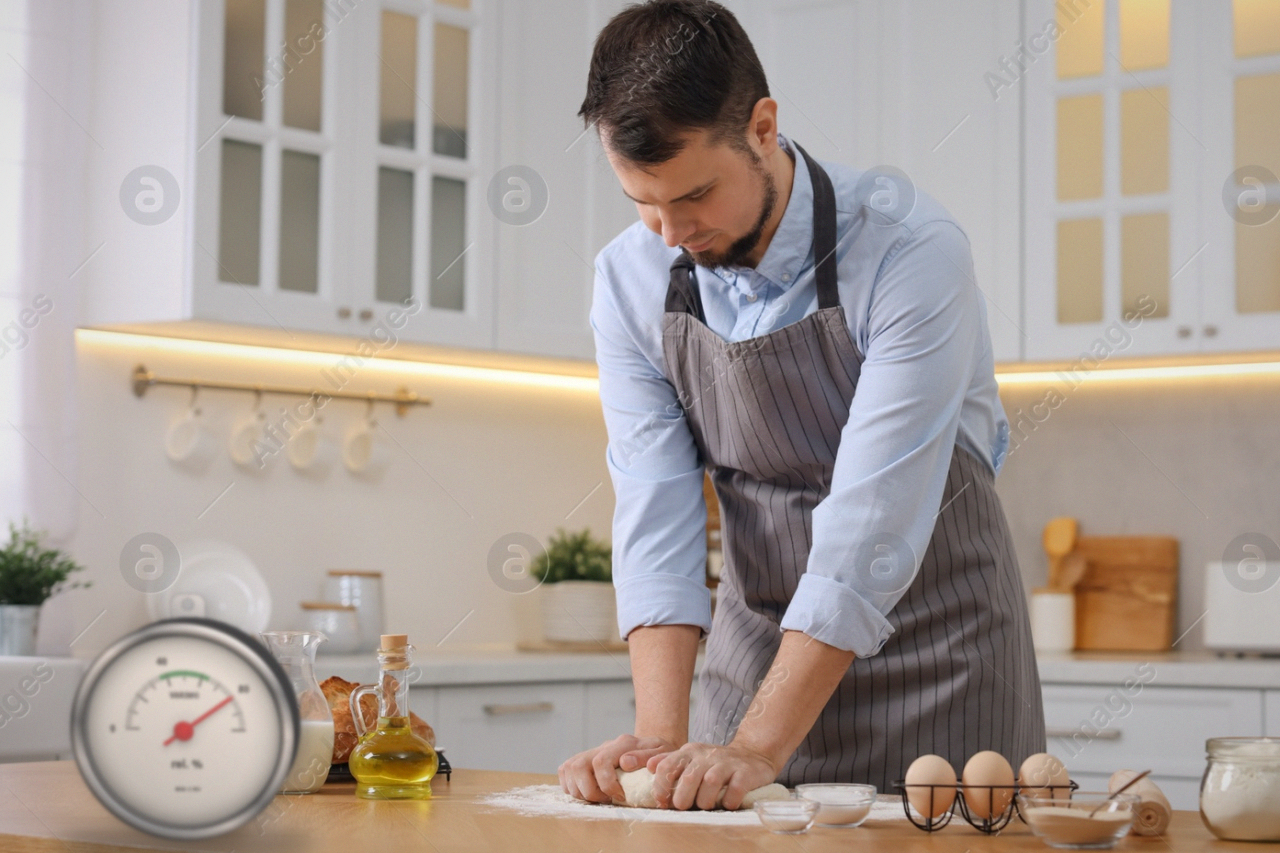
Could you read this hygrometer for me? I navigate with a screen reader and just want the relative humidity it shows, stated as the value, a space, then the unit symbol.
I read 80 %
